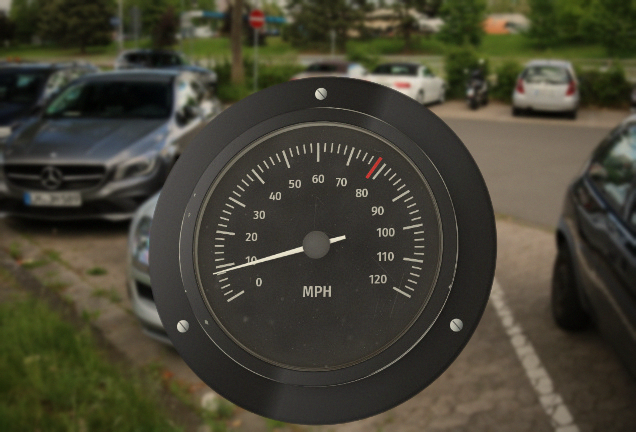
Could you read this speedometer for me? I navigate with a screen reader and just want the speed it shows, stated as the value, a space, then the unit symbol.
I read 8 mph
